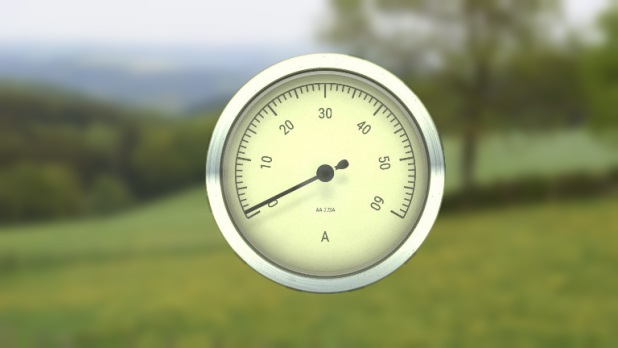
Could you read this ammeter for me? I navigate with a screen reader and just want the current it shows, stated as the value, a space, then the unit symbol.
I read 1 A
